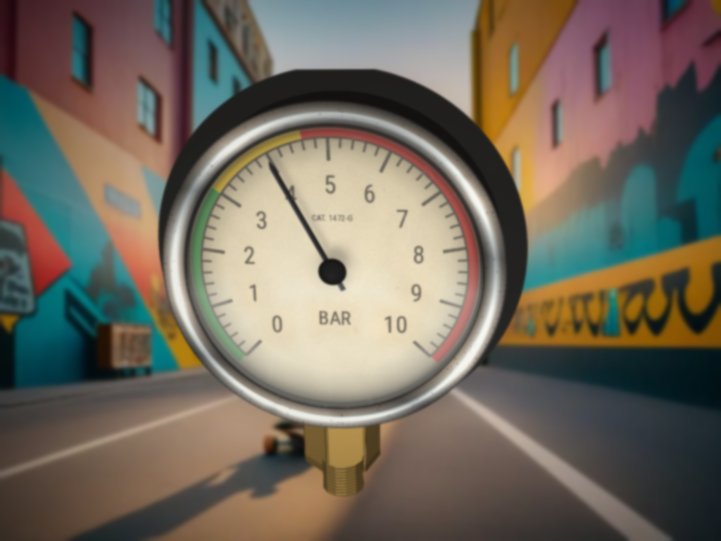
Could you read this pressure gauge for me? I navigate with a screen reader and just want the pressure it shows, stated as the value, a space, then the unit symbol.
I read 4 bar
